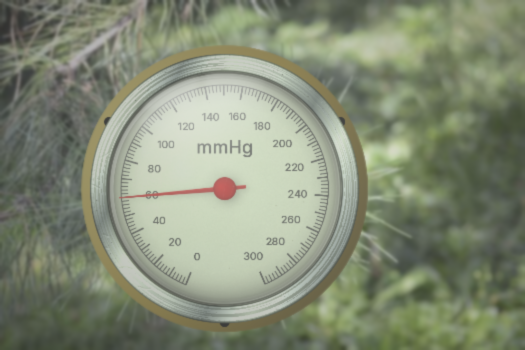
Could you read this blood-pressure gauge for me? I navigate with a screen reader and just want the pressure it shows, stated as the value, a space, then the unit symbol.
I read 60 mmHg
